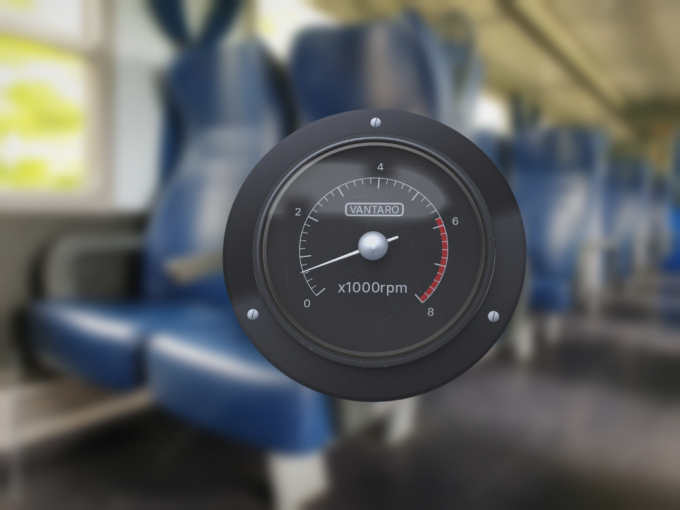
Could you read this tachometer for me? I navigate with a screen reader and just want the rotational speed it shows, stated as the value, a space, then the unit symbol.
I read 600 rpm
